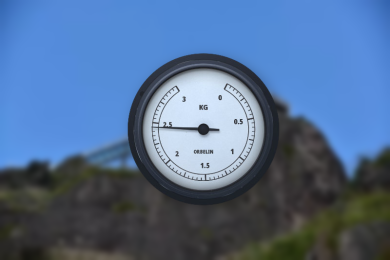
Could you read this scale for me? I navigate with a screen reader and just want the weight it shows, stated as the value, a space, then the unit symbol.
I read 2.45 kg
